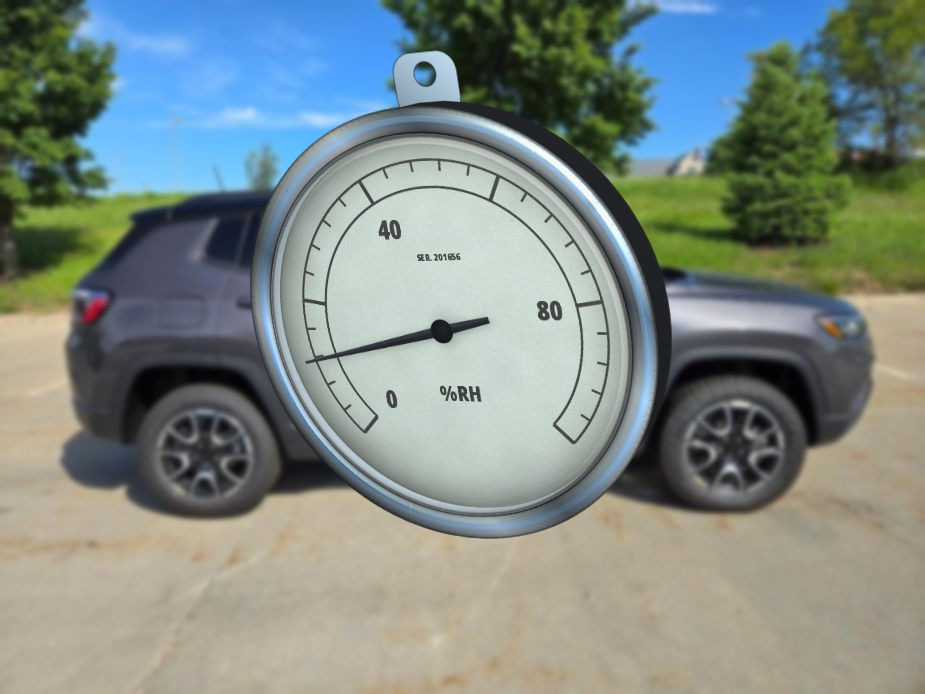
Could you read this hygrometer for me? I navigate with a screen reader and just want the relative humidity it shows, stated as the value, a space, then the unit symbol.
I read 12 %
